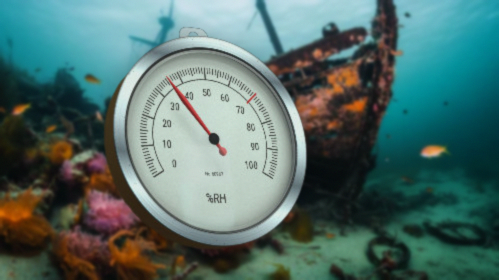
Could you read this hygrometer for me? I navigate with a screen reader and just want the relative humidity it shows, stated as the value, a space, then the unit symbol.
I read 35 %
